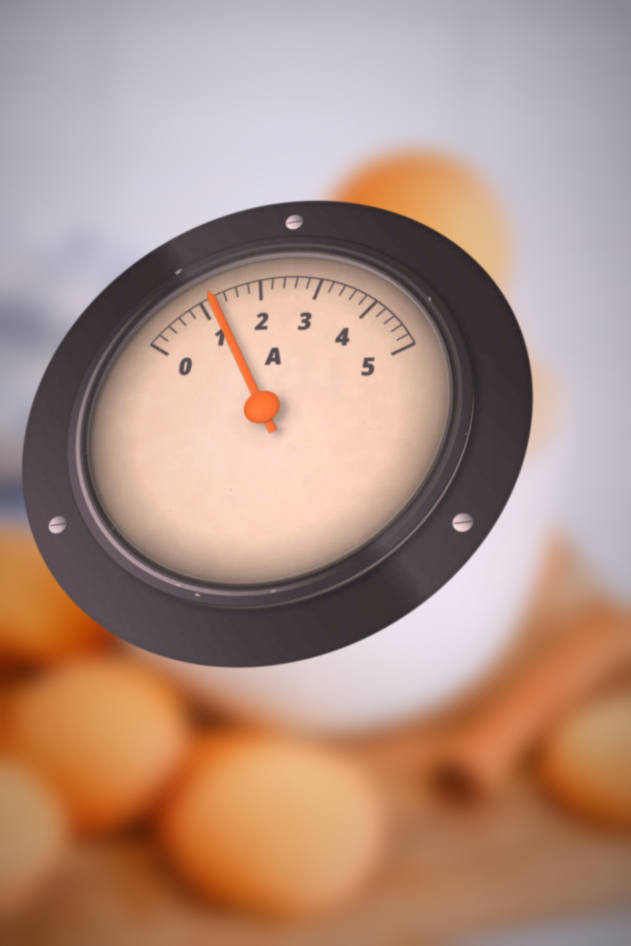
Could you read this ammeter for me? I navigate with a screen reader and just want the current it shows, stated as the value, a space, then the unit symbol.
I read 1.2 A
